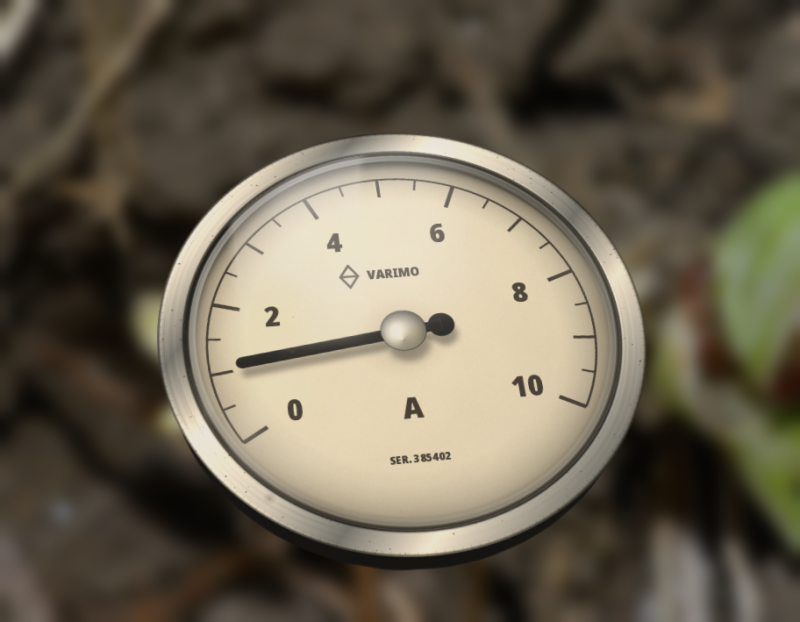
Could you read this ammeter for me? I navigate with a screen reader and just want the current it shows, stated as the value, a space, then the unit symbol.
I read 1 A
